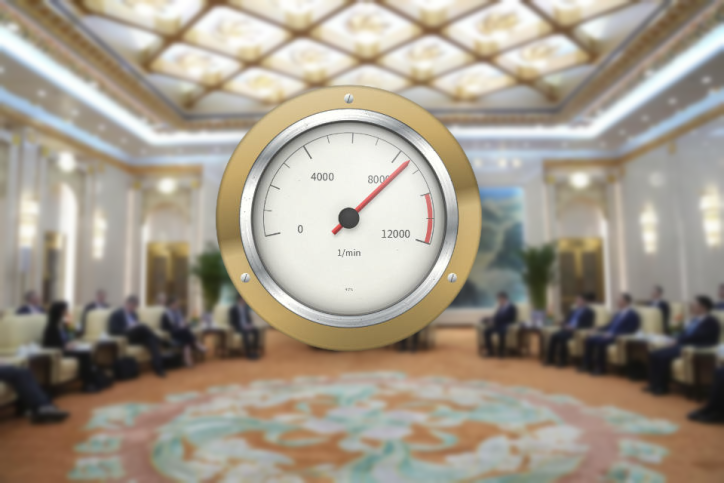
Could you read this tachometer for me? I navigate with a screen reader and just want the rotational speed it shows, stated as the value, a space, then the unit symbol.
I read 8500 rpm
